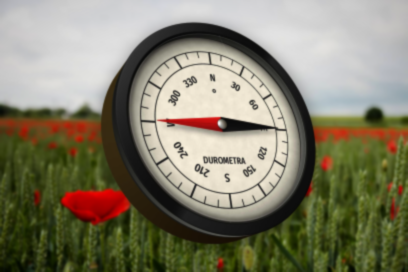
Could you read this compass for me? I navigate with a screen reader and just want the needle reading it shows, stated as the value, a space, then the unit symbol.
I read 270 °
